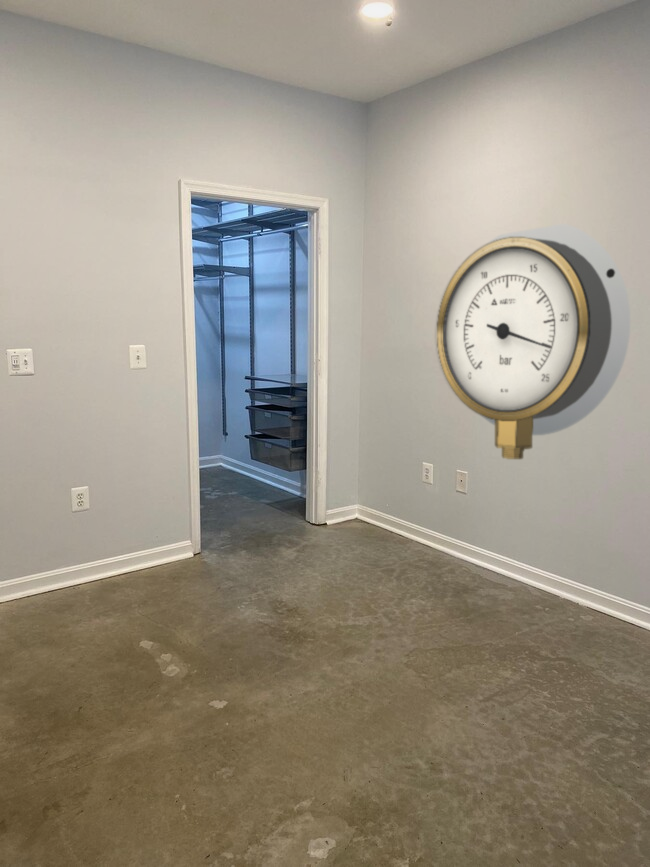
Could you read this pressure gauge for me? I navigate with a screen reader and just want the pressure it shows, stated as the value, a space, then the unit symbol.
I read 22.5 bar
